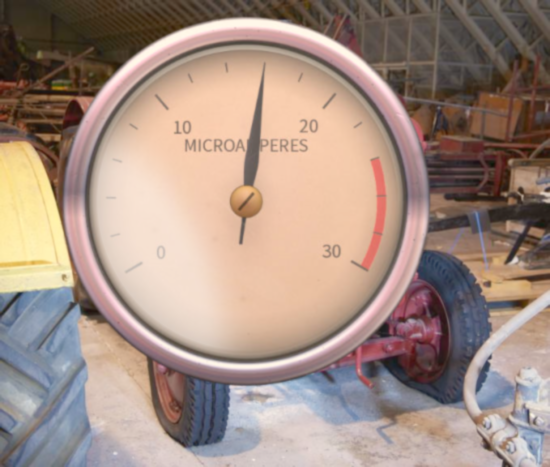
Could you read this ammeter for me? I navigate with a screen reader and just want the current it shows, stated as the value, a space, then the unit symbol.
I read 16 µA
